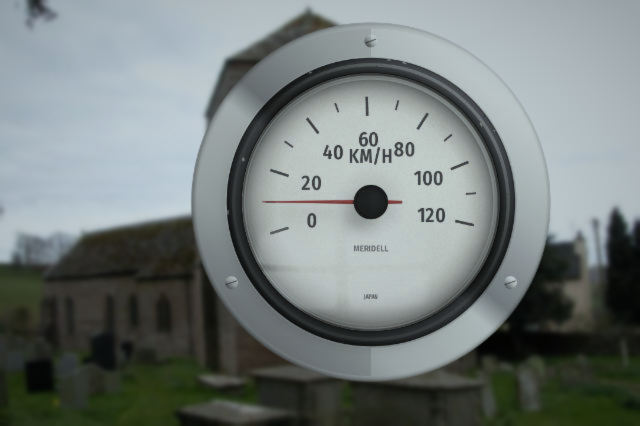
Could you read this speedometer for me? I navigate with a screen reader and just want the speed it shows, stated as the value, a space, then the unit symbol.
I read 10 km/h
